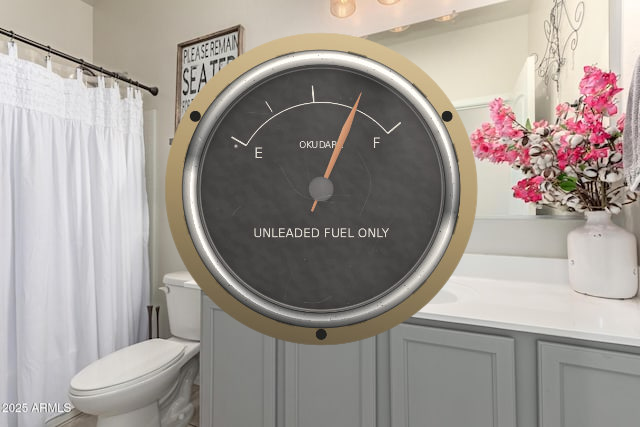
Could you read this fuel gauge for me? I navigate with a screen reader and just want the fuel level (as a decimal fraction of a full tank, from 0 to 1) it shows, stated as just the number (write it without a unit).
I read 0.75
